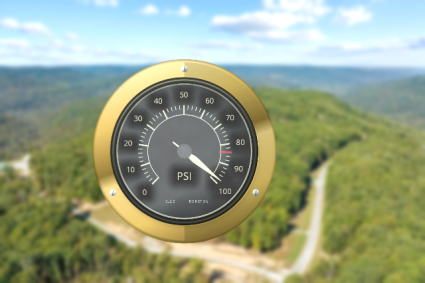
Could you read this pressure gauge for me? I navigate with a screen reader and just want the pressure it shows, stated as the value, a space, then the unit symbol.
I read 98 psi
